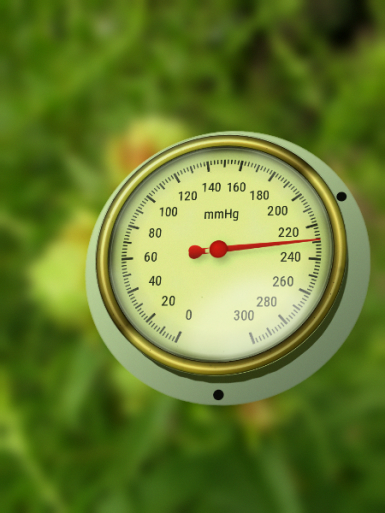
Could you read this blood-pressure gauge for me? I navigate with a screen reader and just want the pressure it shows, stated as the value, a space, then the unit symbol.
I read 230 mmHg
